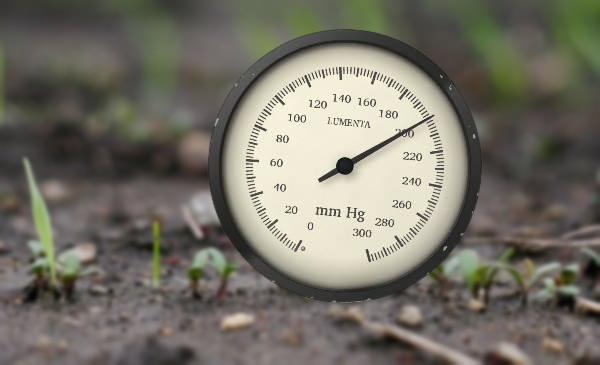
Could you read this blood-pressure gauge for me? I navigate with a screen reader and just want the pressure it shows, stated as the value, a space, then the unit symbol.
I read 200 mmHg
